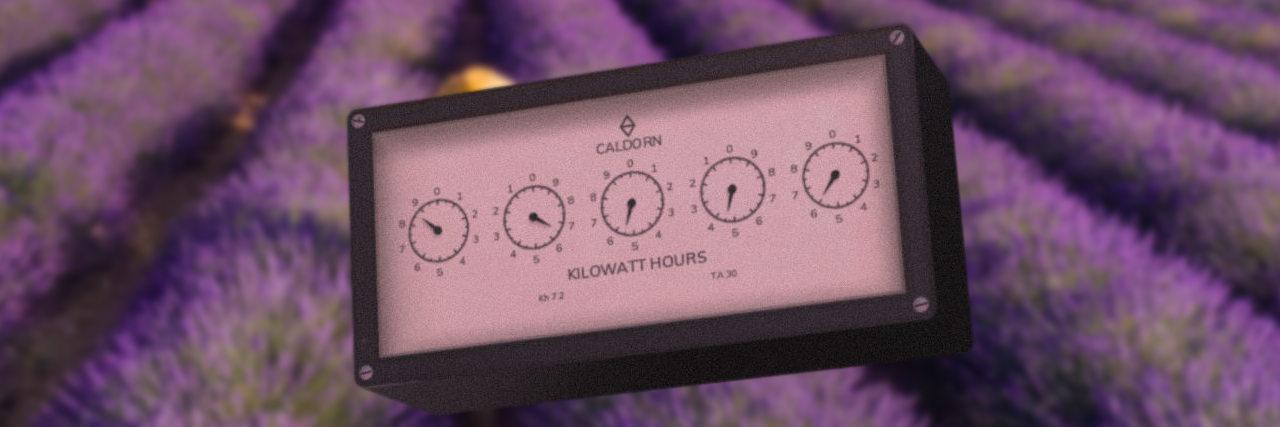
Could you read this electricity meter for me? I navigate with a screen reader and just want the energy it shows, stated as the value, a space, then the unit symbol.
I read 86546 kWh
